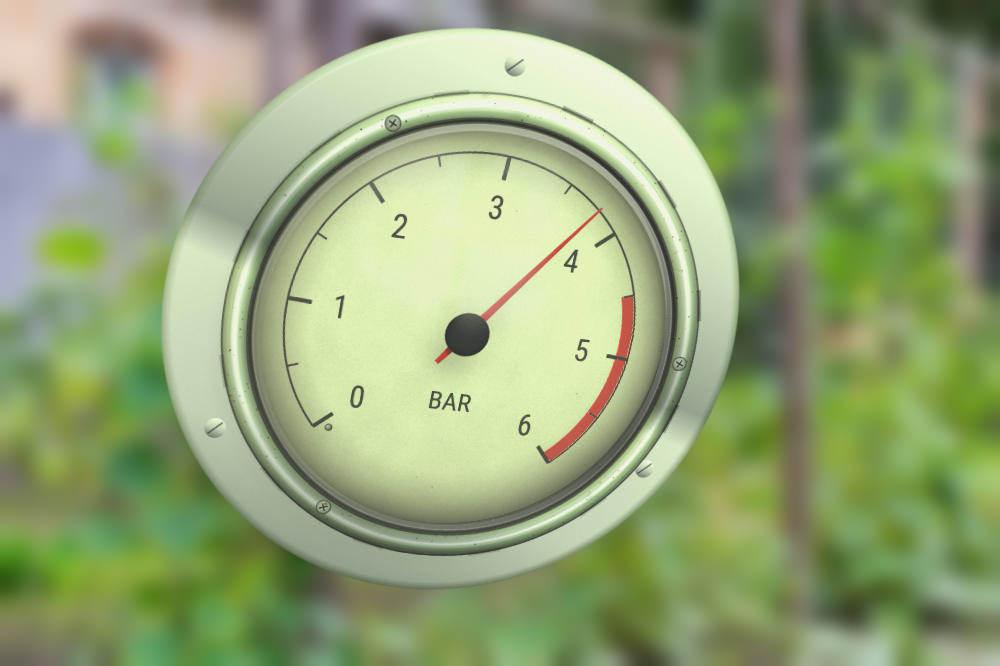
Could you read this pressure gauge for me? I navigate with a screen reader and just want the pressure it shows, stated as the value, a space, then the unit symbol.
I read 3.75 bar
